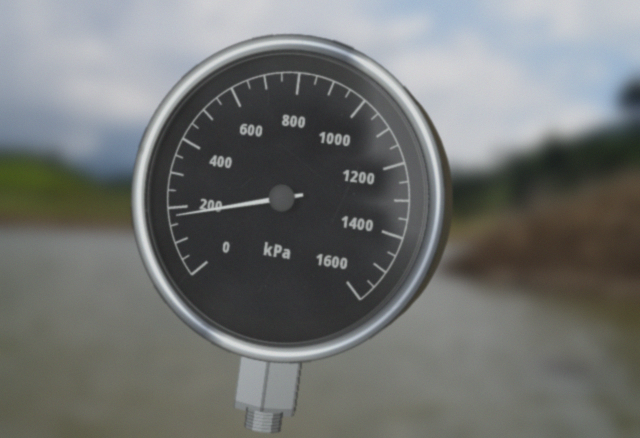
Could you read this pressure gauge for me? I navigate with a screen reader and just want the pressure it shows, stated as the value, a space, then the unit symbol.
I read 175 kPa
